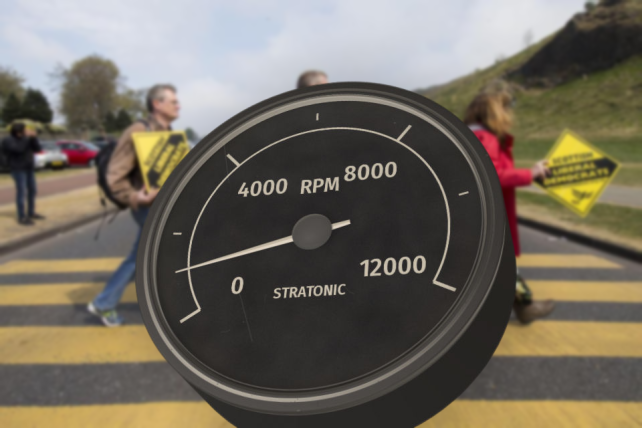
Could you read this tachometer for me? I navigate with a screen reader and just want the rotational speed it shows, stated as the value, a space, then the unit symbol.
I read 1000 rpm
